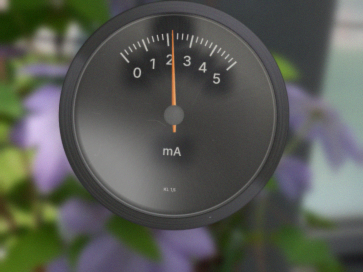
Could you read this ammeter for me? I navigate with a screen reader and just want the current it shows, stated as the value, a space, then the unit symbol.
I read 2.2 mA
